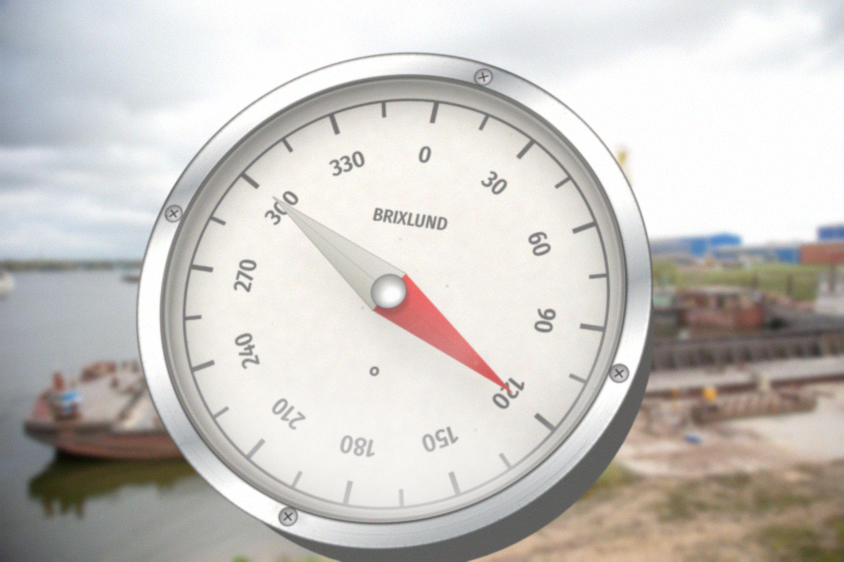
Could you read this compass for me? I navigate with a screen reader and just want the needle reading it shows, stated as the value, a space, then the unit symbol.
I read 120 °
